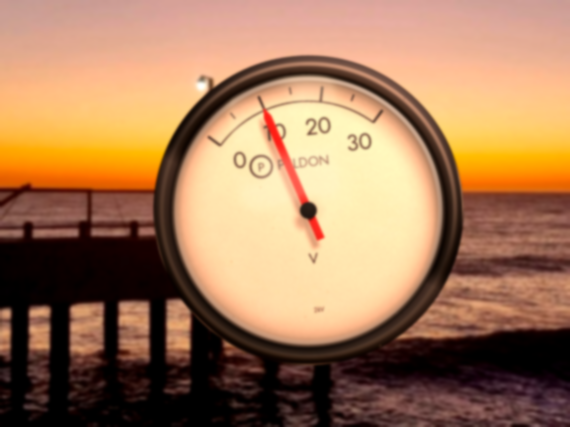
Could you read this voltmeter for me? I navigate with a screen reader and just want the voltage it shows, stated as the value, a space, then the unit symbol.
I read 10 V
